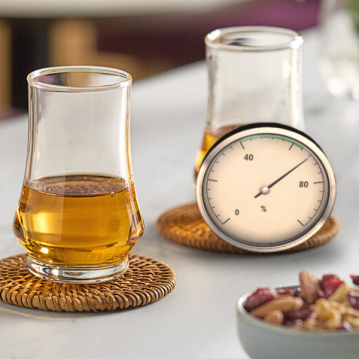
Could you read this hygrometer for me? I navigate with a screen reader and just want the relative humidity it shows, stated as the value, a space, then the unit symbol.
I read 68 %
